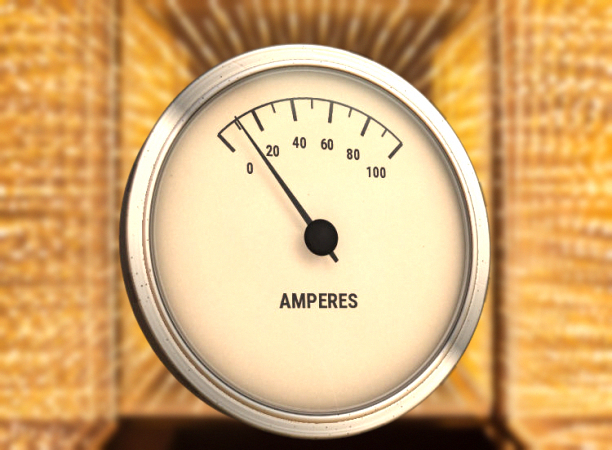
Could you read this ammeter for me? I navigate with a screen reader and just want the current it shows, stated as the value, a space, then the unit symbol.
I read 10 A
